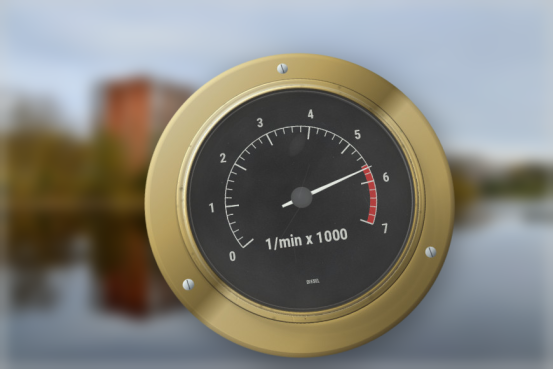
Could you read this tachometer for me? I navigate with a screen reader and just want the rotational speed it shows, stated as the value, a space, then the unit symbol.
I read 5700 rpm
